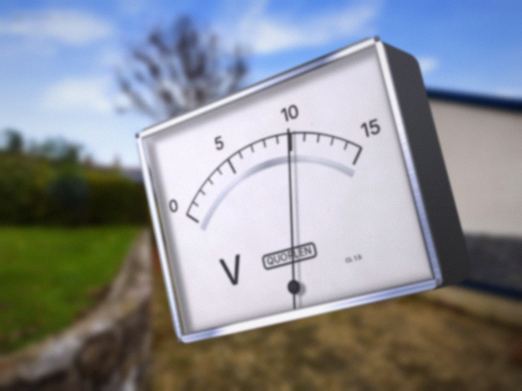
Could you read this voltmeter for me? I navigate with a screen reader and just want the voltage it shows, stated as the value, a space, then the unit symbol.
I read 10 V
